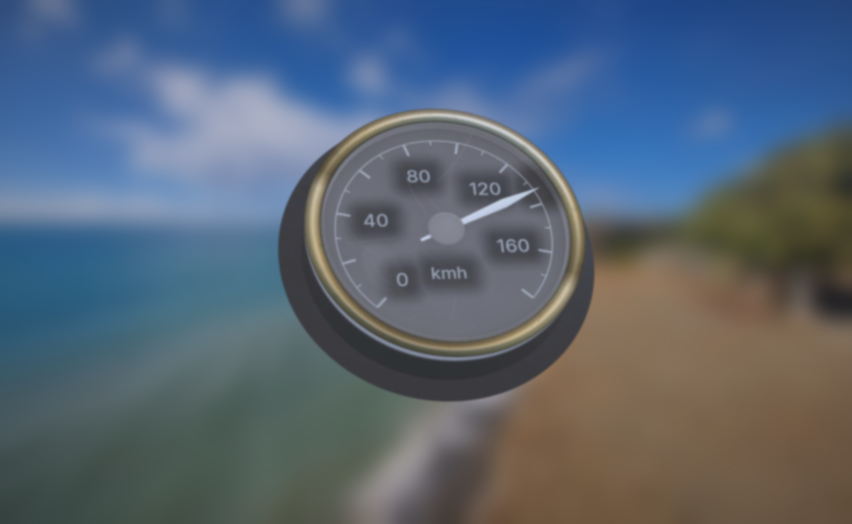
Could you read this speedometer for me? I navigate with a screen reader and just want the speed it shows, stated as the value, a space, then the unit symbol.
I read 135 km/h
